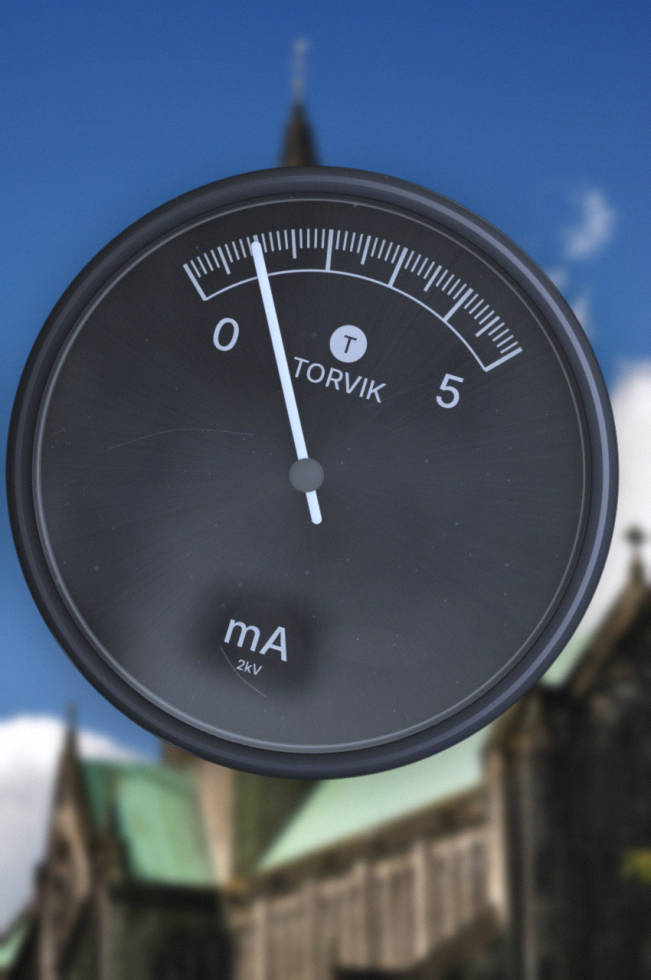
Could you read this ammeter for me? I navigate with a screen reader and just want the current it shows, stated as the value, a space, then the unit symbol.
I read 1 mA
